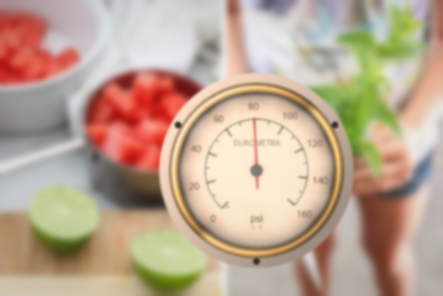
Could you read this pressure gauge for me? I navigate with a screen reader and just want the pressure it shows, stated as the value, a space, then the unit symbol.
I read 80 psi
